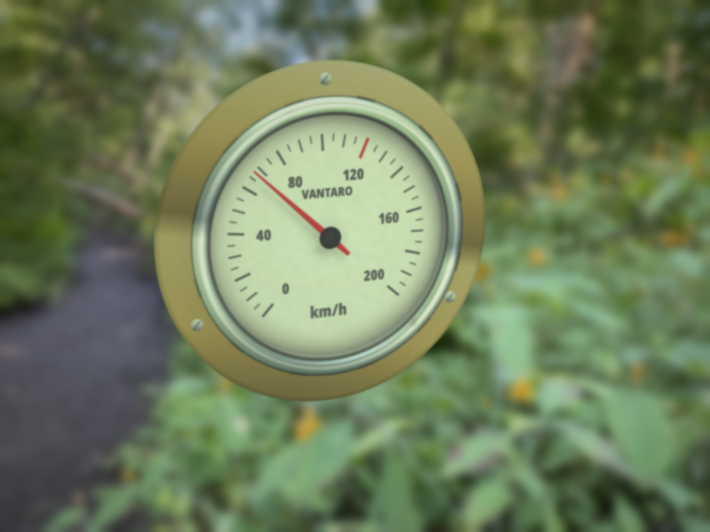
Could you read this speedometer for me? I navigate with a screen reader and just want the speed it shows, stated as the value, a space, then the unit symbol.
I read 67.5 km/h
